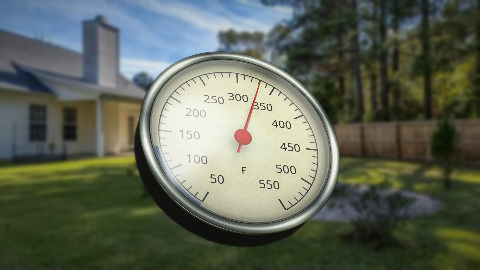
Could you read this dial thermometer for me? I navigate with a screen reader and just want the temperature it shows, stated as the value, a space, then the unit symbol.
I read 330 °F
